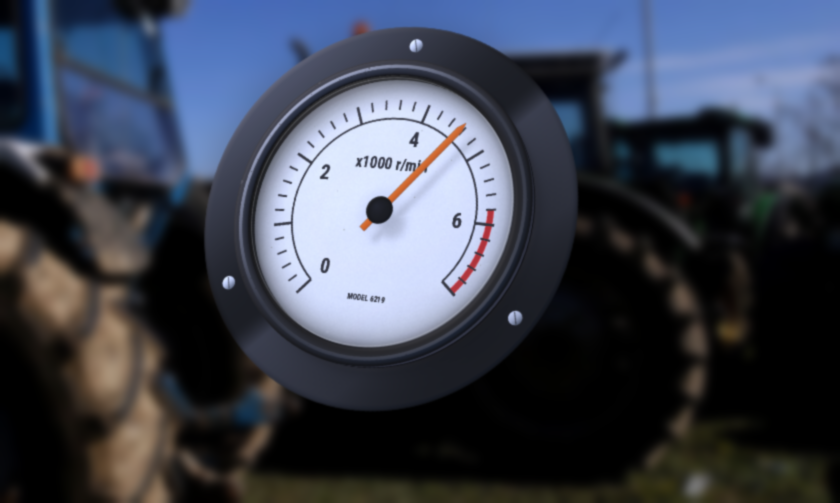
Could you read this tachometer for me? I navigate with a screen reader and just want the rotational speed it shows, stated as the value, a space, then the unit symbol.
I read 4600 rpm
